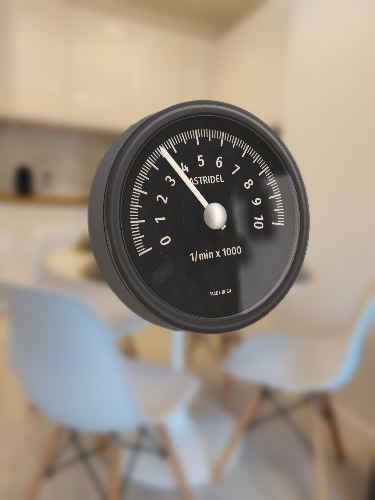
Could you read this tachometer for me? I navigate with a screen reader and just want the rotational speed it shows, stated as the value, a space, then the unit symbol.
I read 3500 rpm
